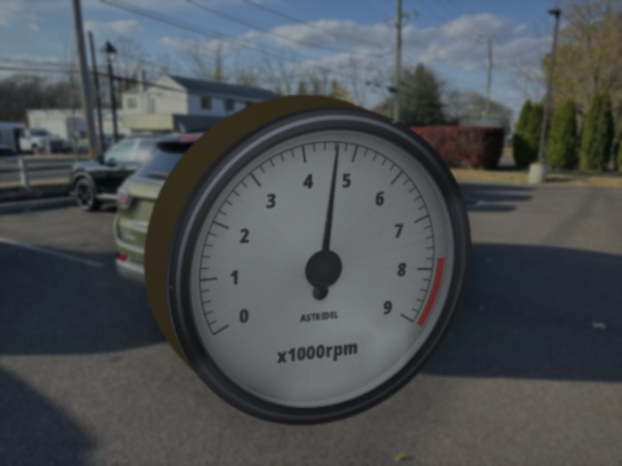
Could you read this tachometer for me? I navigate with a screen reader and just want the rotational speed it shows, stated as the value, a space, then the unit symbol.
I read 4600 rpm
